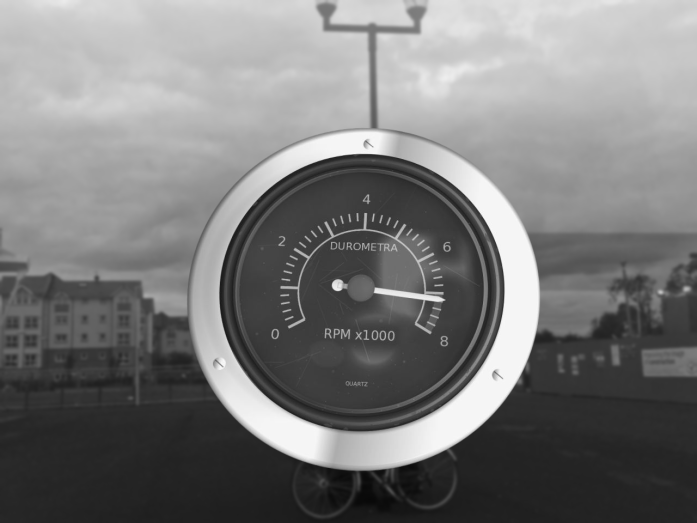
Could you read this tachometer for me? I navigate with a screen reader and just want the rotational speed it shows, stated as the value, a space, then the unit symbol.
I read 7200 rpm
